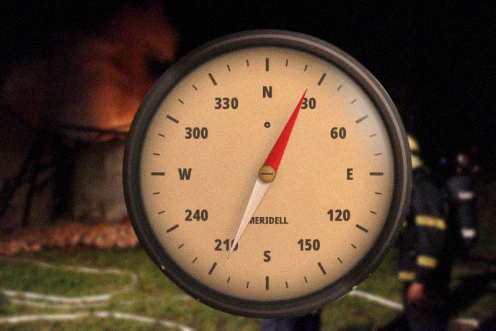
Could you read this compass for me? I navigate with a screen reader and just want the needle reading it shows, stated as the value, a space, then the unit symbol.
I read 25 °
